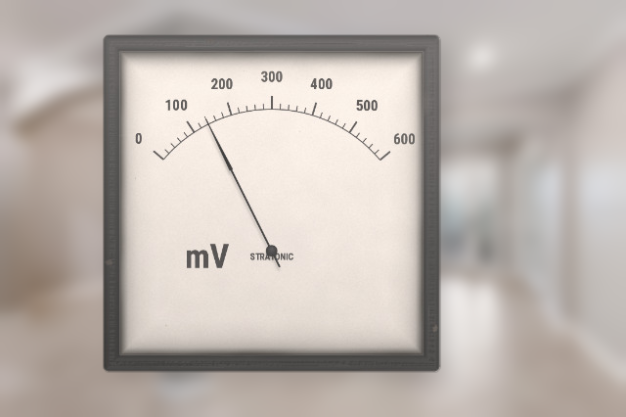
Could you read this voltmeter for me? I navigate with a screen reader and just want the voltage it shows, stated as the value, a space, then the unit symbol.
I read 140 mV
